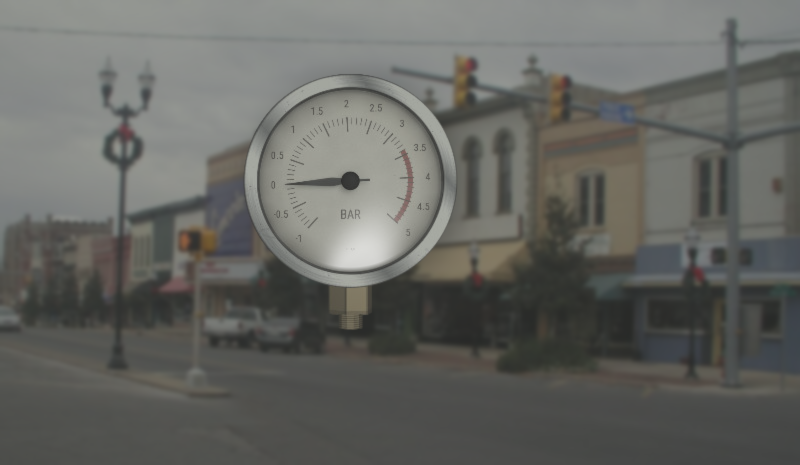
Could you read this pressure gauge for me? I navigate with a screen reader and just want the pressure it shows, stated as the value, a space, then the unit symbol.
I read 0 bar
